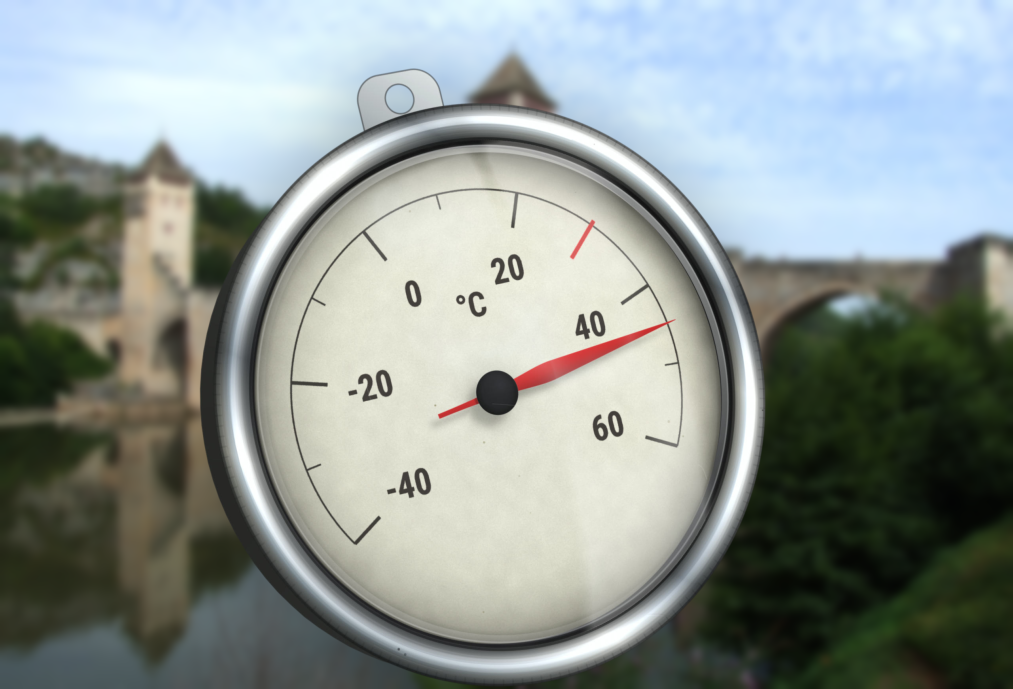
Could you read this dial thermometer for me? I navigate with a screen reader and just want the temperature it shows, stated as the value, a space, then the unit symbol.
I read 45 °C
